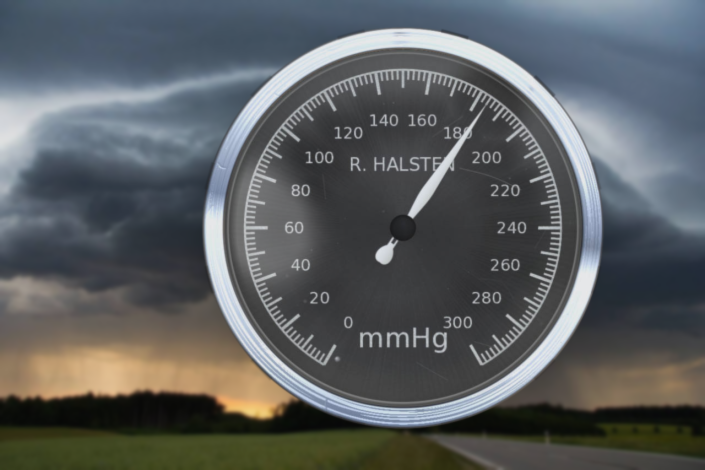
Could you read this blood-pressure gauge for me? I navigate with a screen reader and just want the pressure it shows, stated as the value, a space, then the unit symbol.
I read 184 mmHg
